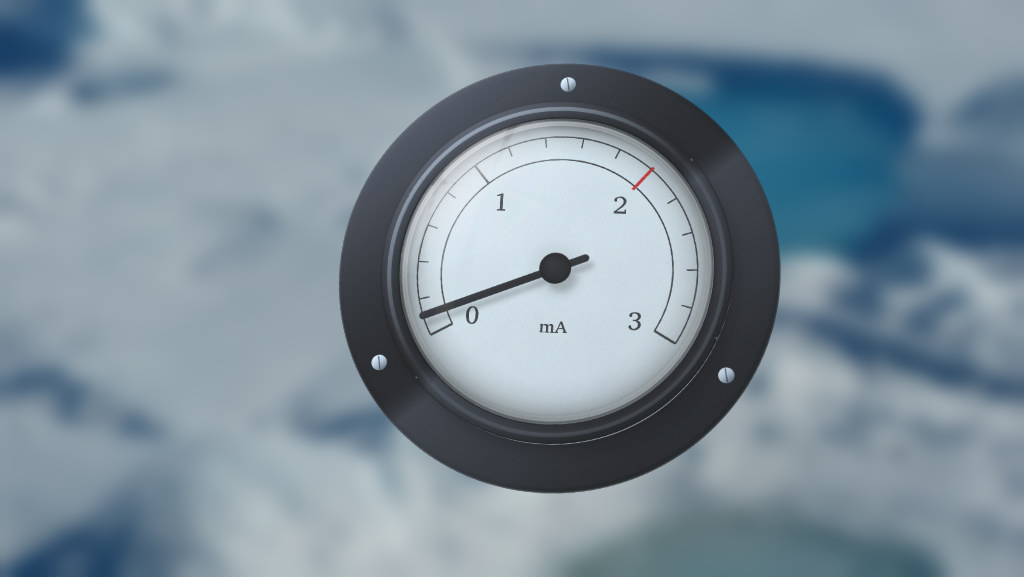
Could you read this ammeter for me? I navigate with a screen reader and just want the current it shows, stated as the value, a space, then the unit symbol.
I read 0.1 mA
